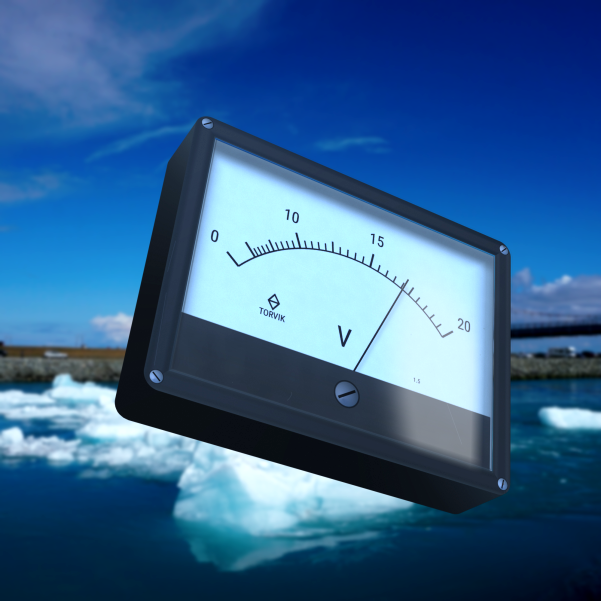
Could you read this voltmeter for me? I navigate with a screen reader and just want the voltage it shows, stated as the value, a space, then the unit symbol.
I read 17 V
